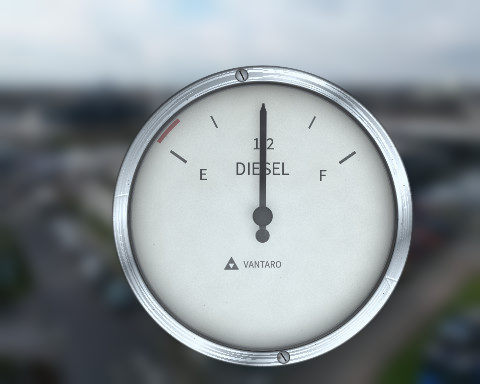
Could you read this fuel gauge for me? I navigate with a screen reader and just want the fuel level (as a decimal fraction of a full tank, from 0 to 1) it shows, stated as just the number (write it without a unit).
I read 0.5
